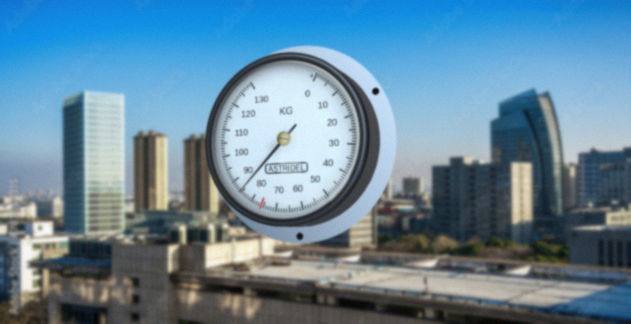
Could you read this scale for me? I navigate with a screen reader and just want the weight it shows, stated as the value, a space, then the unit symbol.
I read 85 kg
